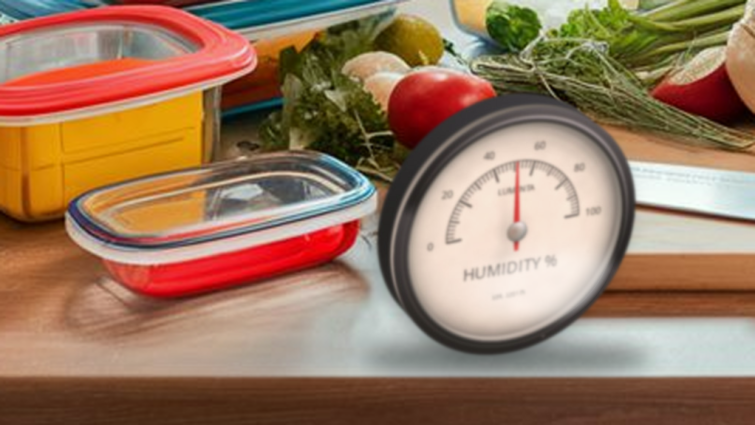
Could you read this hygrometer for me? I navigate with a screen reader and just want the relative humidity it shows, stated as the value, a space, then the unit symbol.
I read 50 %
